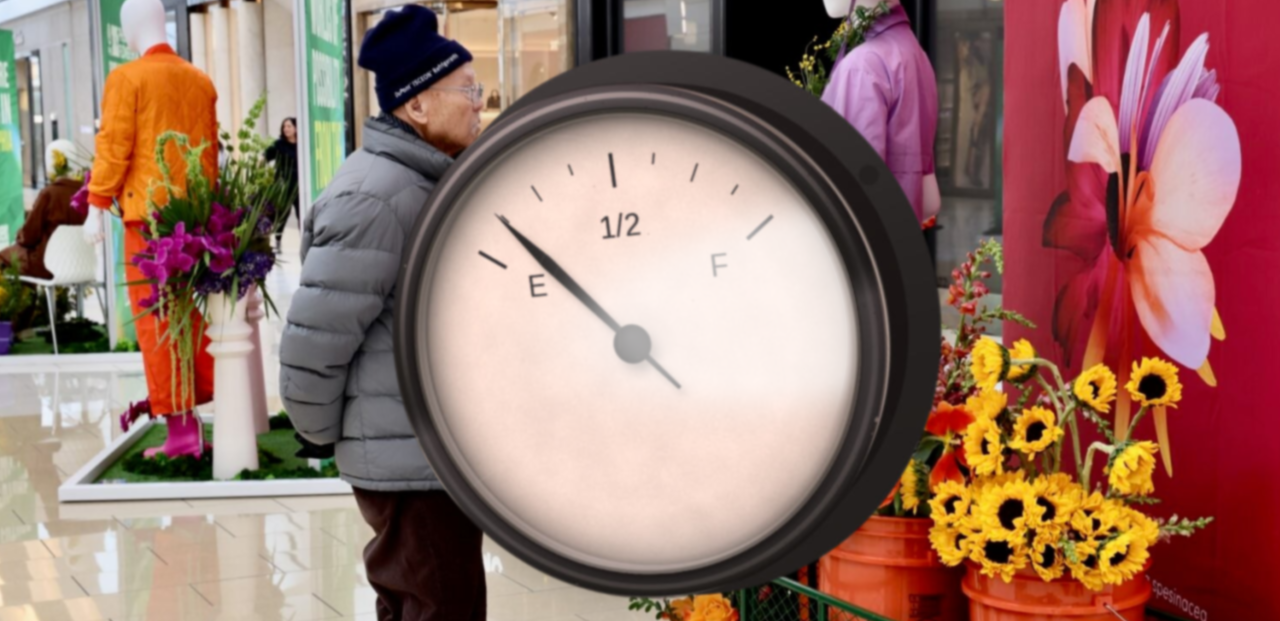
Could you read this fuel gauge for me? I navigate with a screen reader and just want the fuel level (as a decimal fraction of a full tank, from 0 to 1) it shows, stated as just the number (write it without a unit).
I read 0.125
